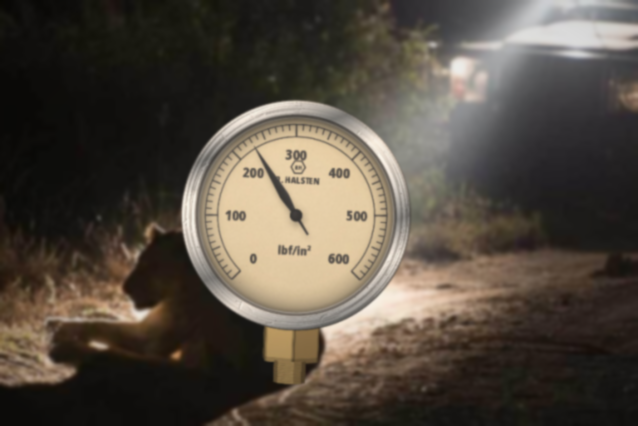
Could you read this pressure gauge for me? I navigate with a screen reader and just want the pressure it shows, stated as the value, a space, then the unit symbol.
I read 230 psi
